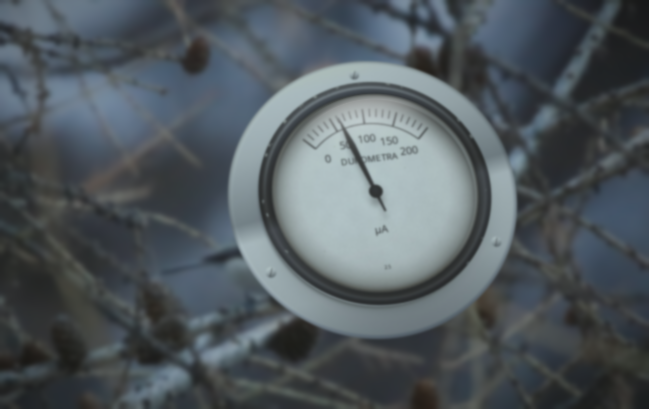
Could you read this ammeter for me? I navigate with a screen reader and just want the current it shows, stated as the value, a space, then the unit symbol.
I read 60 µA
